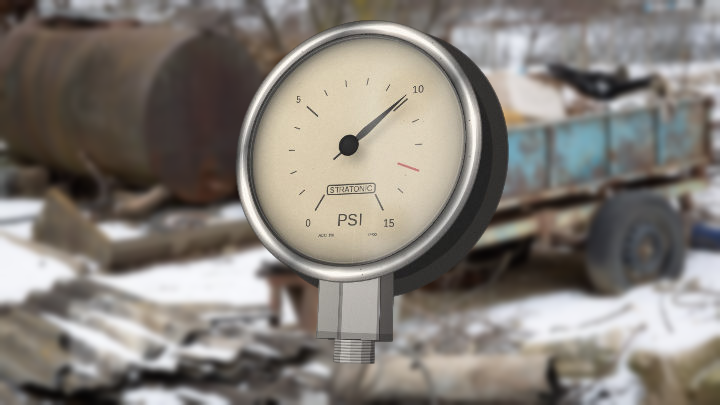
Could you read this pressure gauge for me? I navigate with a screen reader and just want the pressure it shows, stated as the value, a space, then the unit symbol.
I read 10 psi
